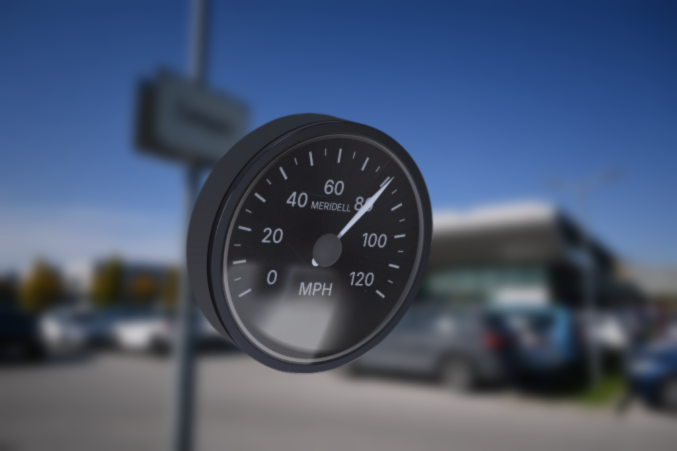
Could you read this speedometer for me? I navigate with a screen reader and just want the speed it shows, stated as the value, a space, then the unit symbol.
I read 80 mph
